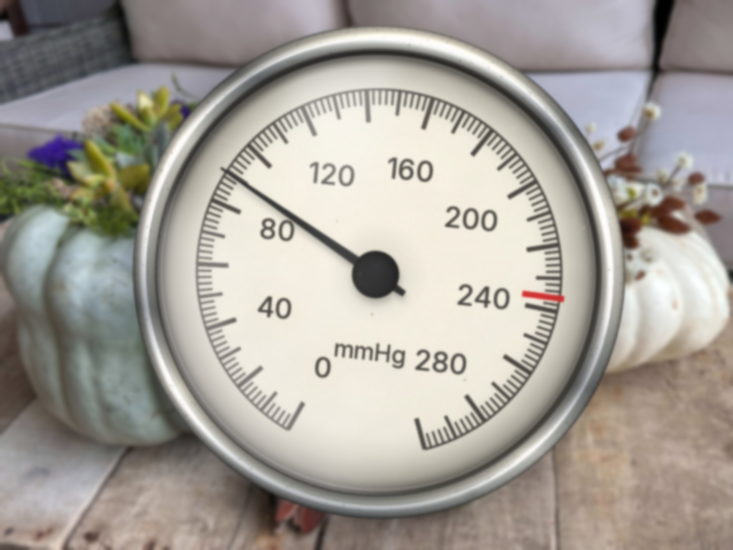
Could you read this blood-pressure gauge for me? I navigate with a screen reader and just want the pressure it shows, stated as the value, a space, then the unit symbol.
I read 90 mmHg
